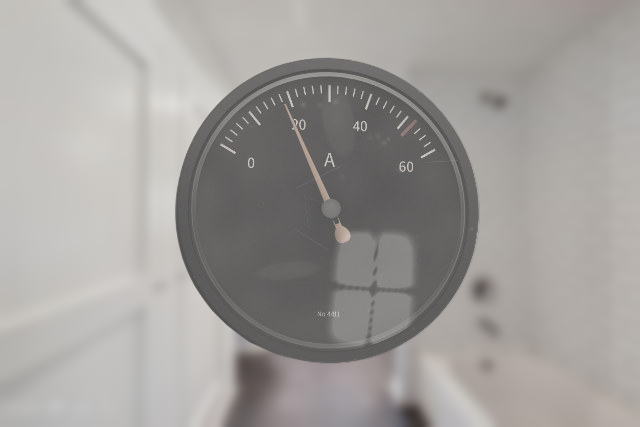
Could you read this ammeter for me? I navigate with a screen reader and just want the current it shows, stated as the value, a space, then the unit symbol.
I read 18 A
